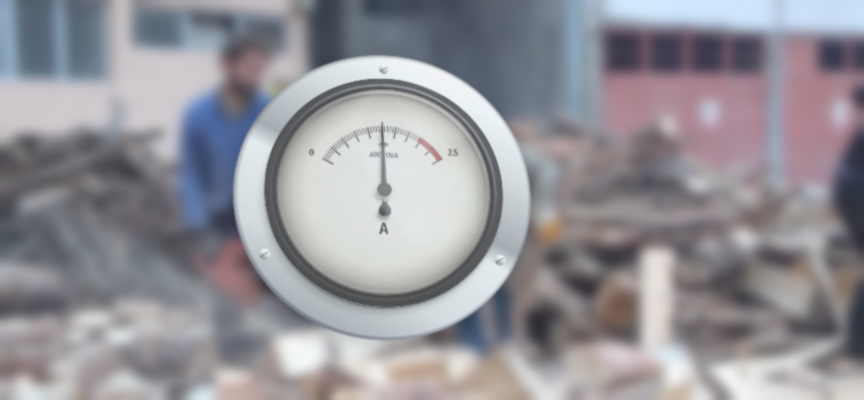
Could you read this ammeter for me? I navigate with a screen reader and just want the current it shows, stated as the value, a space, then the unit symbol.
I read 1.25 A
